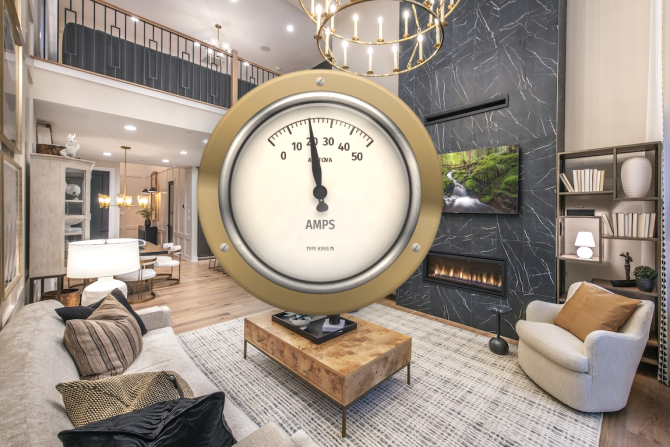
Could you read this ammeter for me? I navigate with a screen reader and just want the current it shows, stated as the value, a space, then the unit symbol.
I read 20 A
